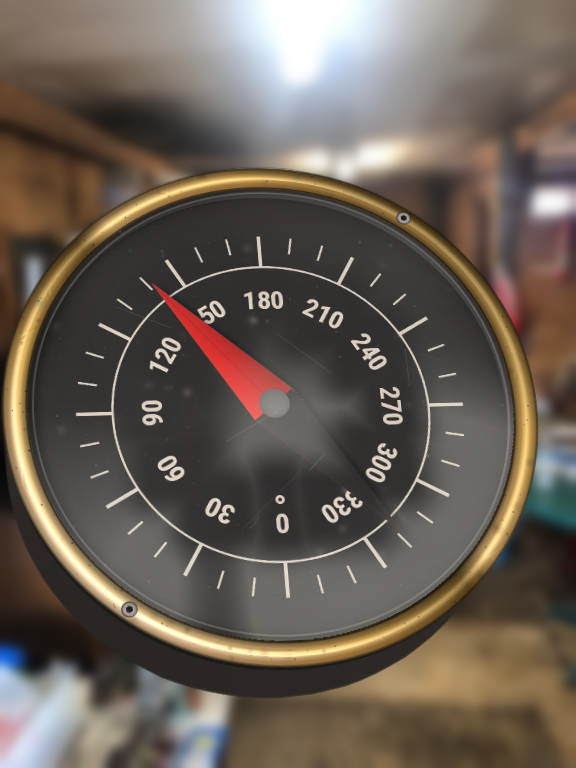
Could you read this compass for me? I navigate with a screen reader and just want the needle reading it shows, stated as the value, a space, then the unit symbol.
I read 140 °
